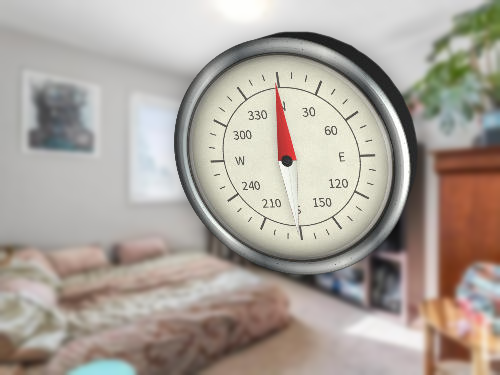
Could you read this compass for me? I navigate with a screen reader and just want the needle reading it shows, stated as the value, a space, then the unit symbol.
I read 0 °
